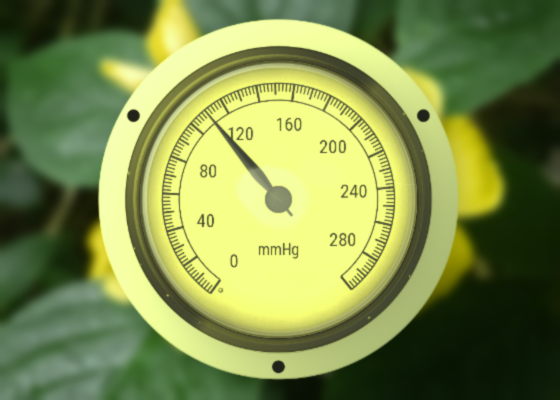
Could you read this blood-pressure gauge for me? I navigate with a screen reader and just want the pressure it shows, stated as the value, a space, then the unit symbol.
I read 110 mmHg
